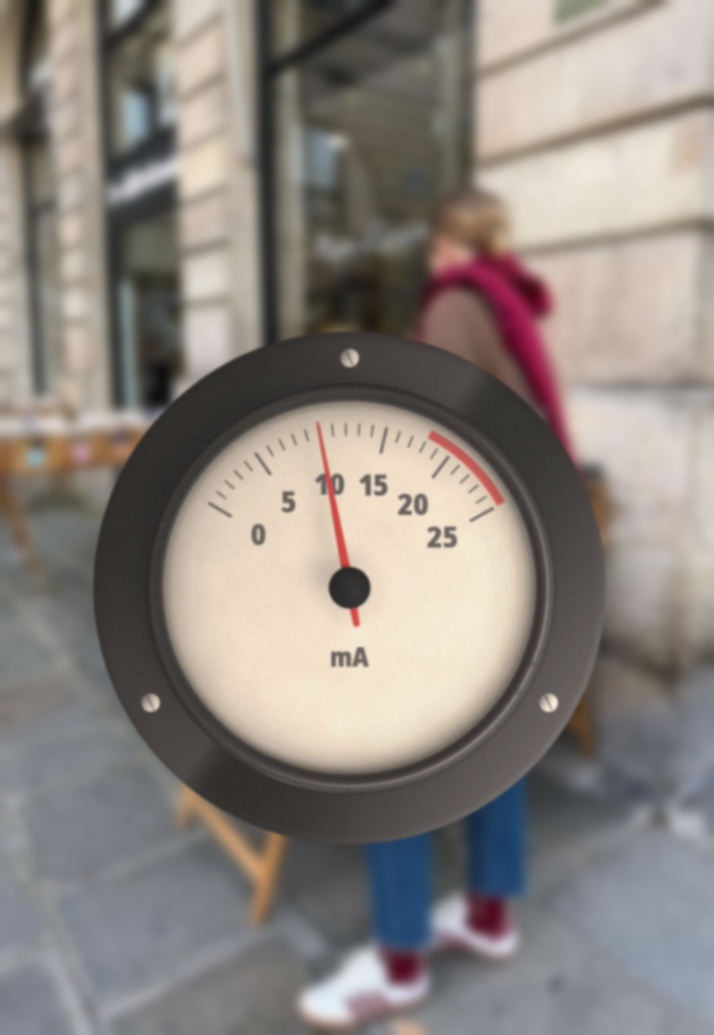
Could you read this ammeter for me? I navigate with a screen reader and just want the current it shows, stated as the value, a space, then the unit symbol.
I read 10 mA
